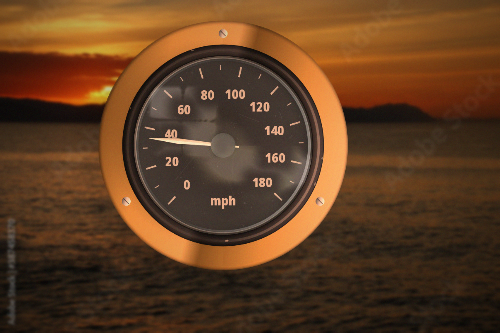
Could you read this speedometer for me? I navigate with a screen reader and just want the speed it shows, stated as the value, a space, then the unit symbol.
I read 35 mph
